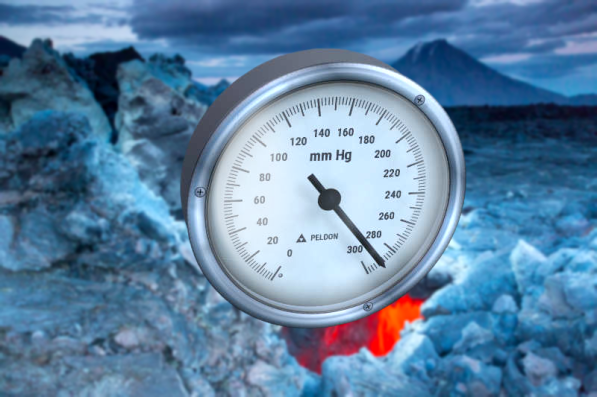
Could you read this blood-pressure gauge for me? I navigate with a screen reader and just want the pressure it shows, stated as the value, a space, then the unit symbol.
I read 290 mmHg
